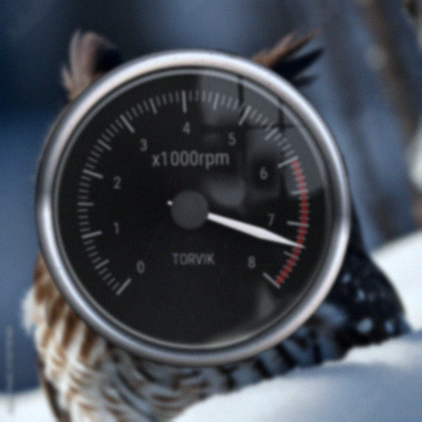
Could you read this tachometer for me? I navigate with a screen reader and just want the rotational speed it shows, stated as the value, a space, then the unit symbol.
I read 7300 rpm
